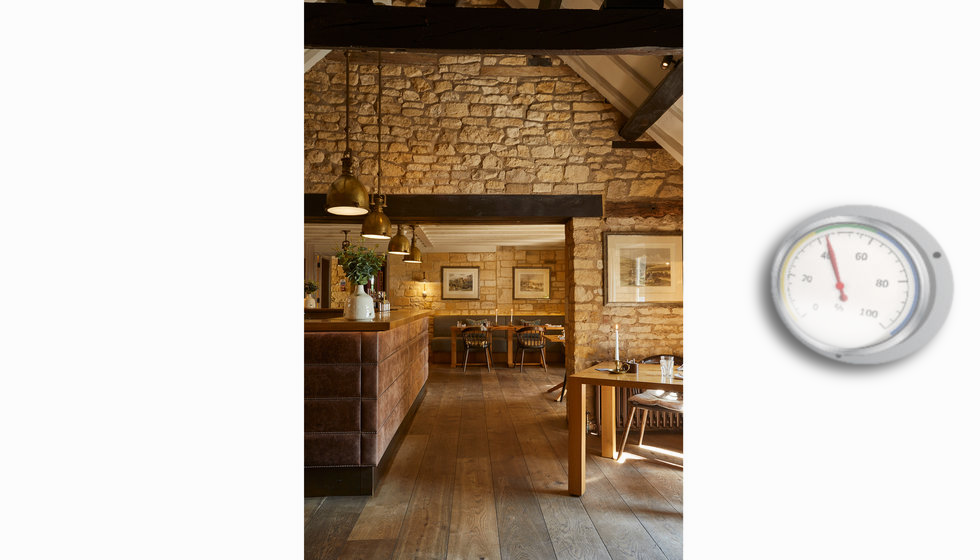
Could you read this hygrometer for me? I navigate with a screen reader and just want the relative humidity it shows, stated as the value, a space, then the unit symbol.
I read 44 %
